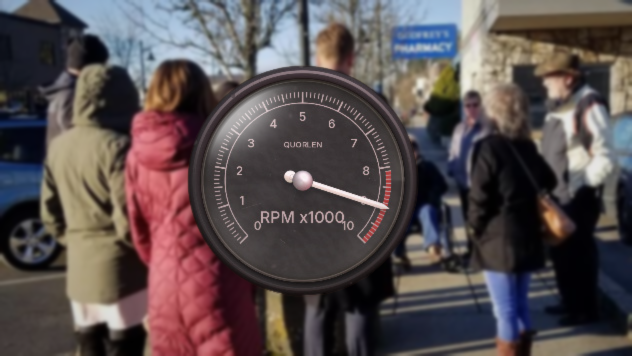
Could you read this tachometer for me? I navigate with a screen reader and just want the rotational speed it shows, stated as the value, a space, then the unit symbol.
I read 9000 rpm
